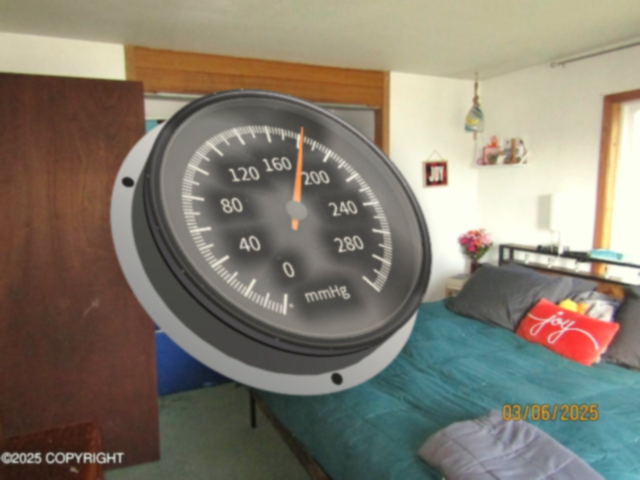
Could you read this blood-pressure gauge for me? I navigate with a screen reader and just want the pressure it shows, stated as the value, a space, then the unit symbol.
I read 180 mmHg
